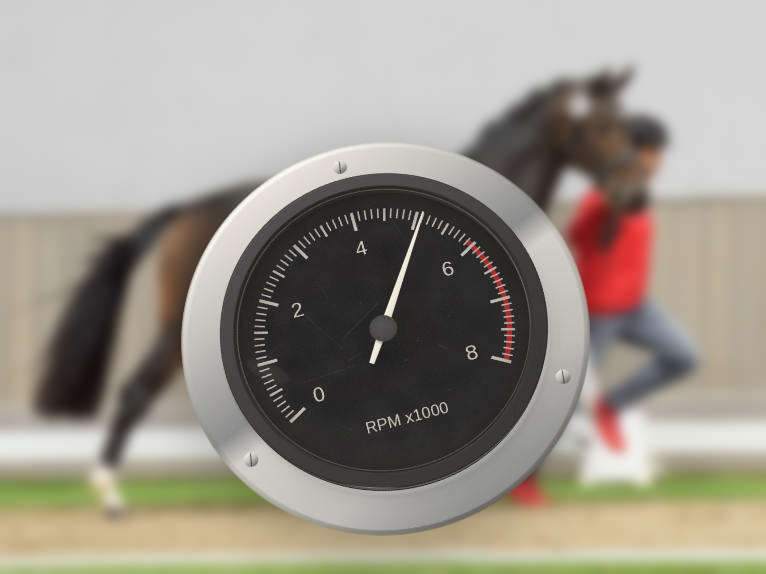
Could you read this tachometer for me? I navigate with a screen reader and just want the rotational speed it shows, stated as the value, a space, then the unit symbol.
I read 5100 rpm
